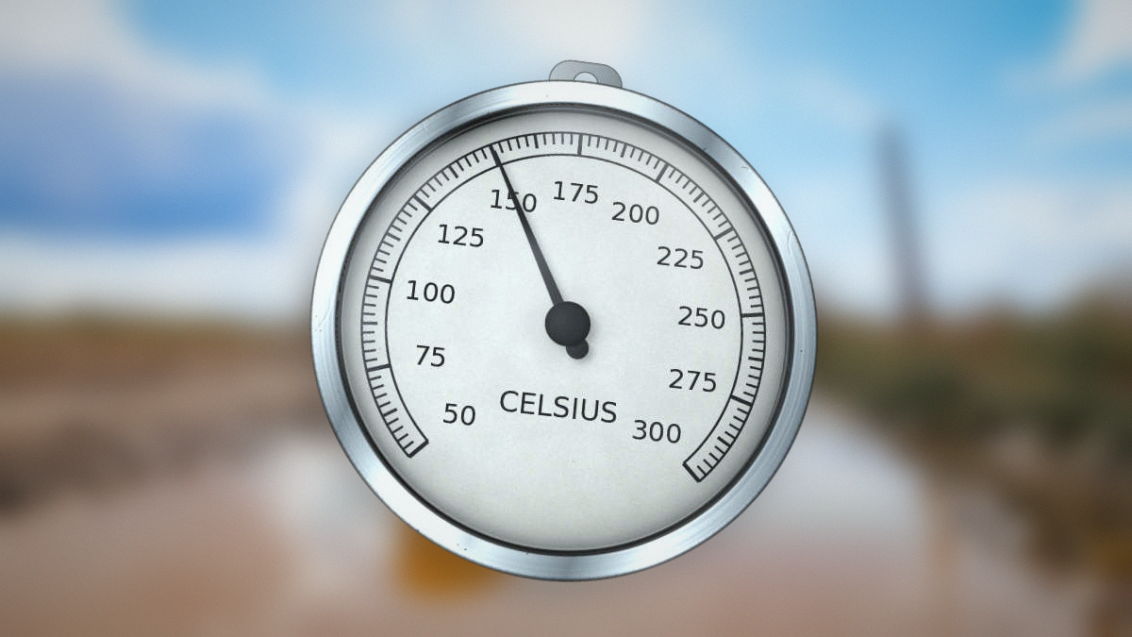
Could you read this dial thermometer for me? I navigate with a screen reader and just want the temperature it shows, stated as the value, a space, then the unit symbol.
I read 150 °C
